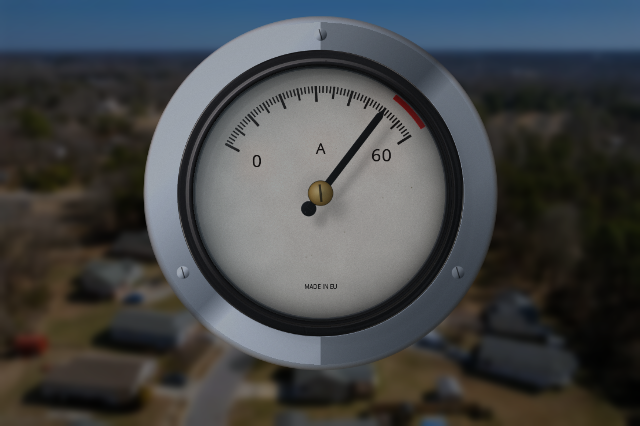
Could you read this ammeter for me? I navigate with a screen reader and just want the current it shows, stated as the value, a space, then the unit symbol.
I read 50 A
